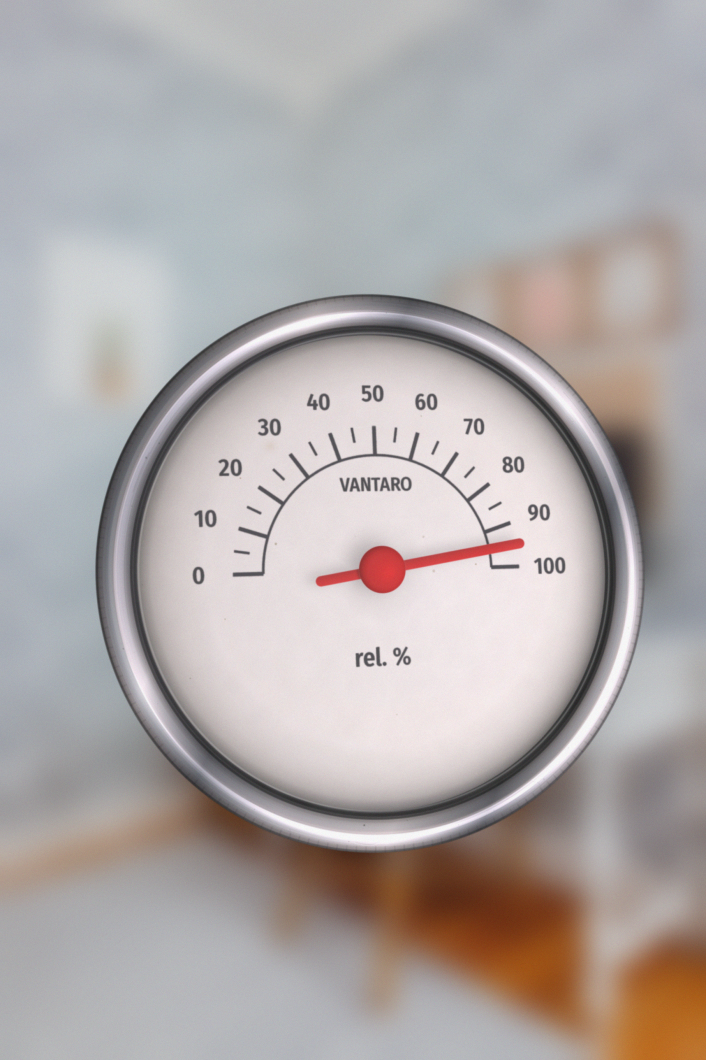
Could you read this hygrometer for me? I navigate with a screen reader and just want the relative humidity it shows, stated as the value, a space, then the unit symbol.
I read 95 %
